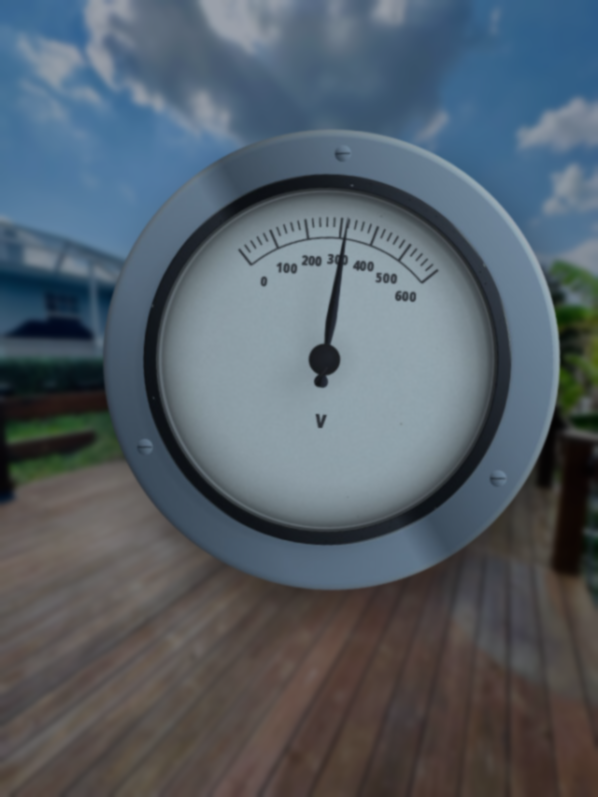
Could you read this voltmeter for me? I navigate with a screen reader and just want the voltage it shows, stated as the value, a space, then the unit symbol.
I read 320 V
